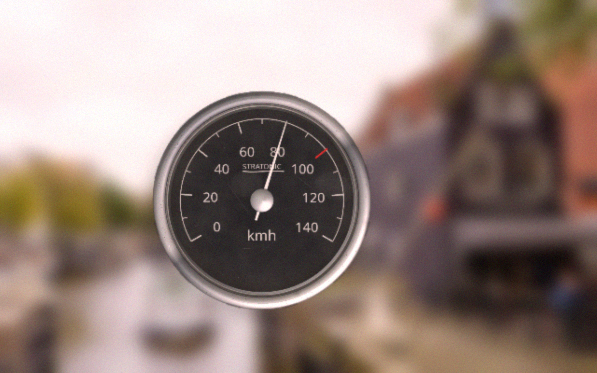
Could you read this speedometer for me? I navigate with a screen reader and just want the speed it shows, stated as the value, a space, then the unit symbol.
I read 80 km/h
